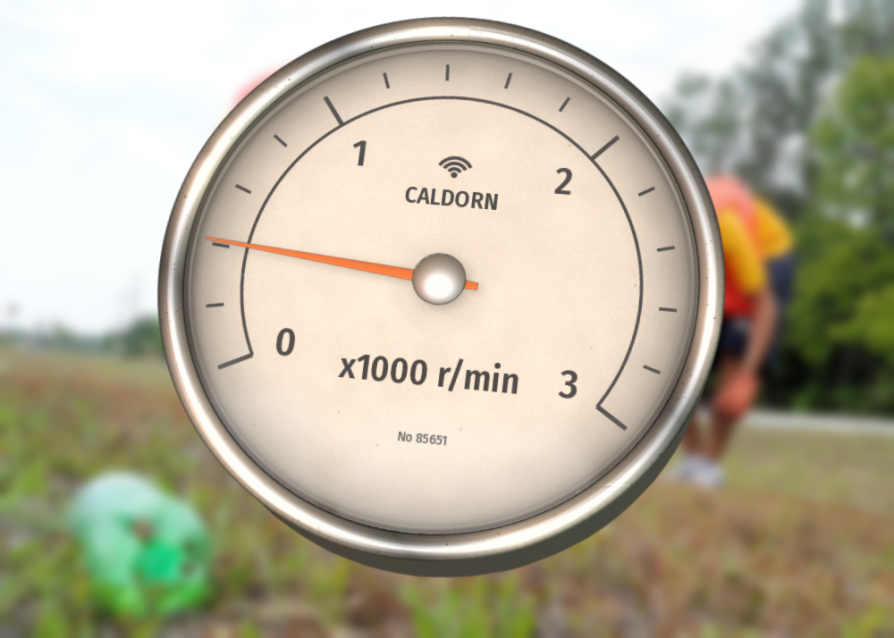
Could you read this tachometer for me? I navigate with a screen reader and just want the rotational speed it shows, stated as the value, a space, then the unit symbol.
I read 400 rpm
